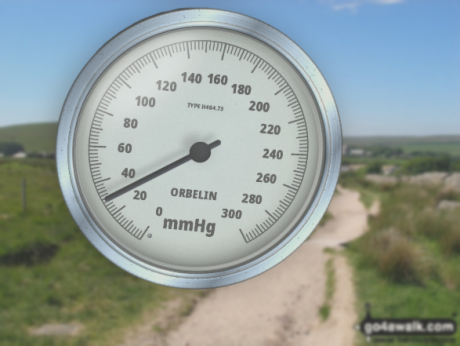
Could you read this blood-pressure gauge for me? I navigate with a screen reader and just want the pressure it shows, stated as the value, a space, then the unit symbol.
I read 30 mmHg
